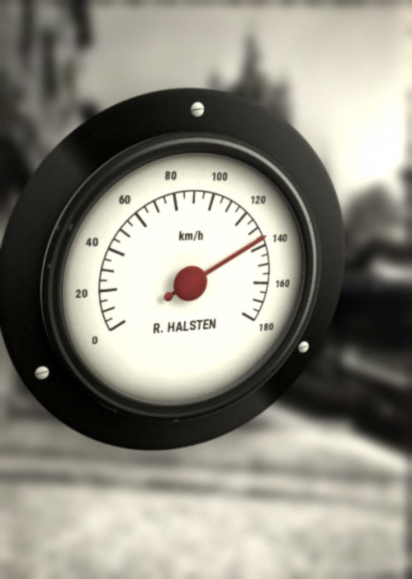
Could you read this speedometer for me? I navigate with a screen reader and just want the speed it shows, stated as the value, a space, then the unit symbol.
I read 135 km/h
